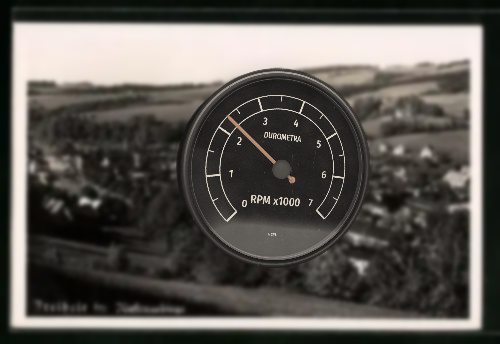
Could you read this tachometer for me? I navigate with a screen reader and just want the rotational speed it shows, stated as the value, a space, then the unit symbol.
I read 2250 rpm
